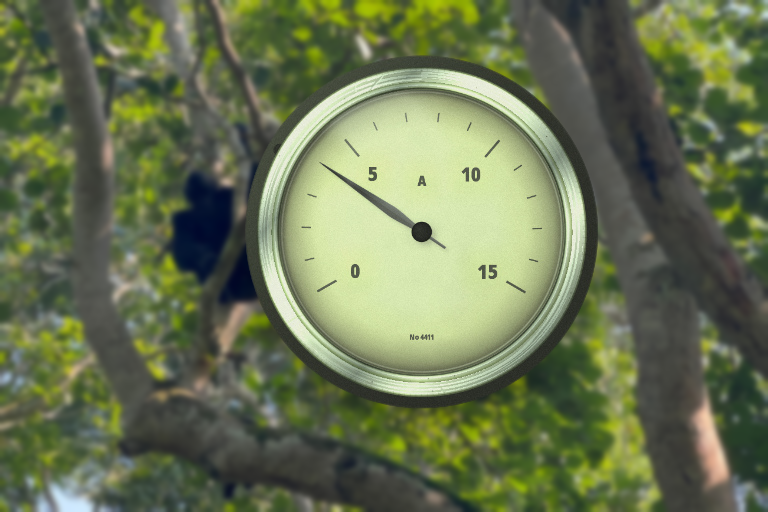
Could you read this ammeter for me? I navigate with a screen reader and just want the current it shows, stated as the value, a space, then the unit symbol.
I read 4 A
